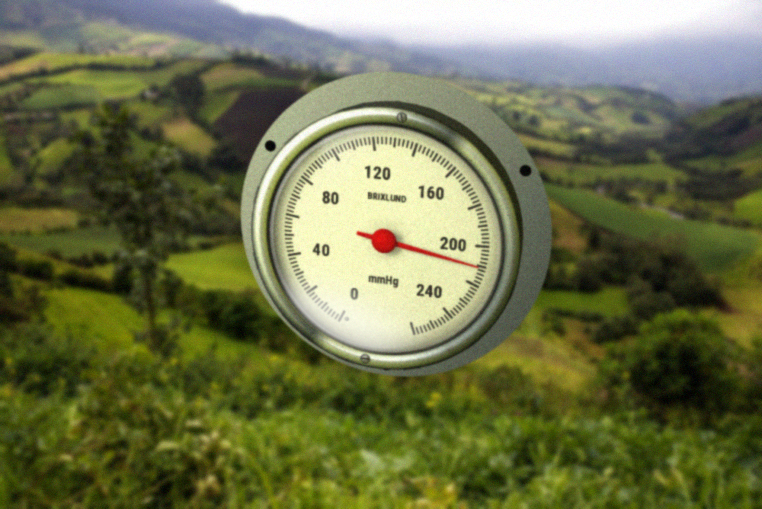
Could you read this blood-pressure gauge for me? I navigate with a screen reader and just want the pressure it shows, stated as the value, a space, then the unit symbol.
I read 210 mmHg
